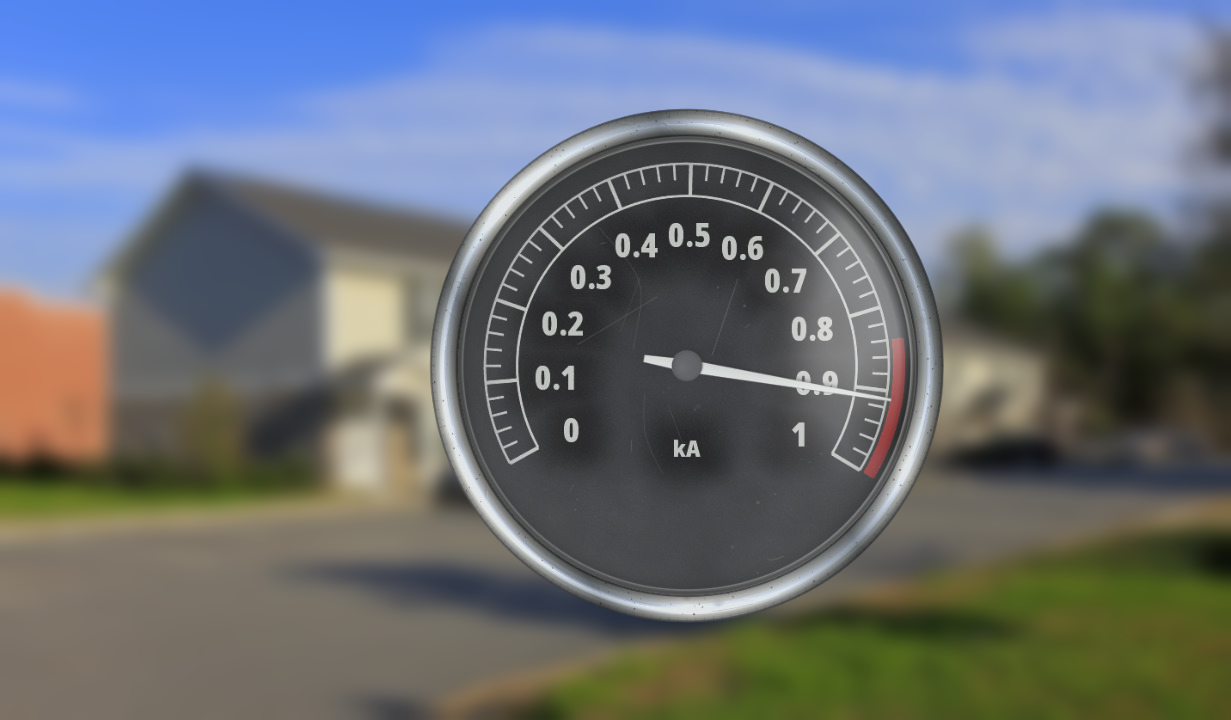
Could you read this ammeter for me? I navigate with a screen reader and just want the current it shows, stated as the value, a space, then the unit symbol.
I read 0.91 kA
